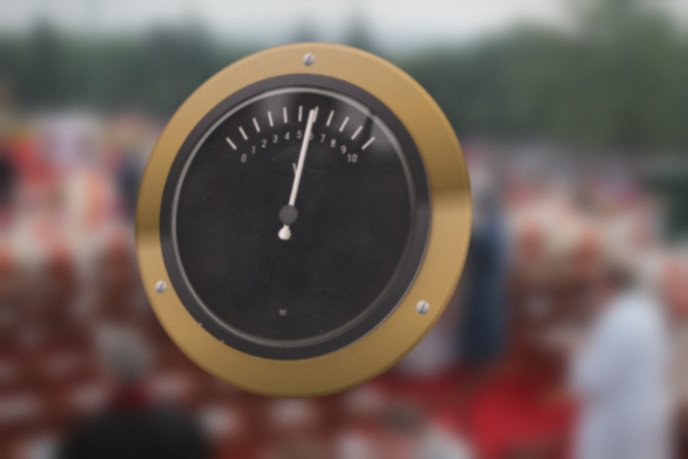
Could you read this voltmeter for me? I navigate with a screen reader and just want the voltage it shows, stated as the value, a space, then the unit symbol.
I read 6 V
